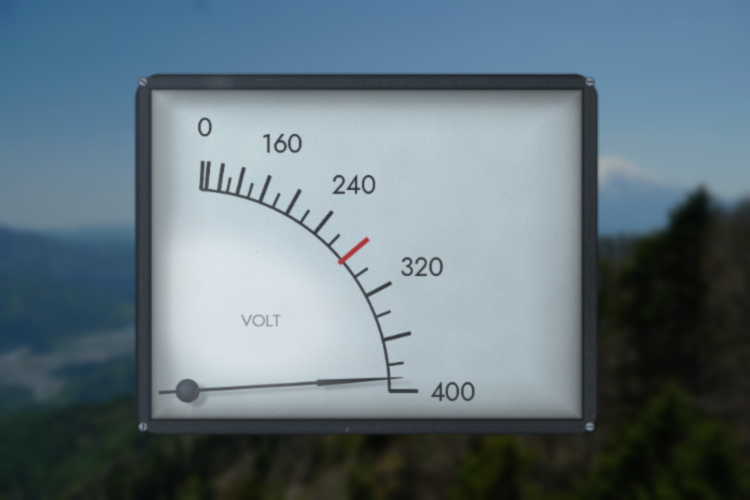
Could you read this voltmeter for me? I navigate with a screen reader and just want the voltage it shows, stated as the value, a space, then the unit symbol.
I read 390 V
